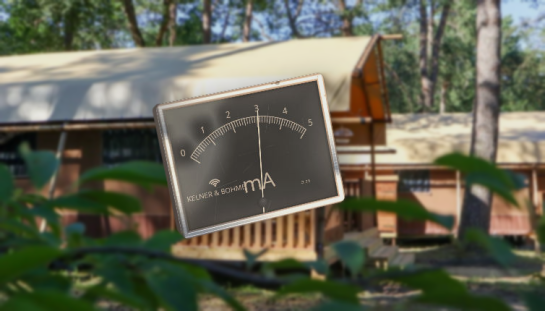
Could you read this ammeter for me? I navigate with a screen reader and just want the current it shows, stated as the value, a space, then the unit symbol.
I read 3 mA
